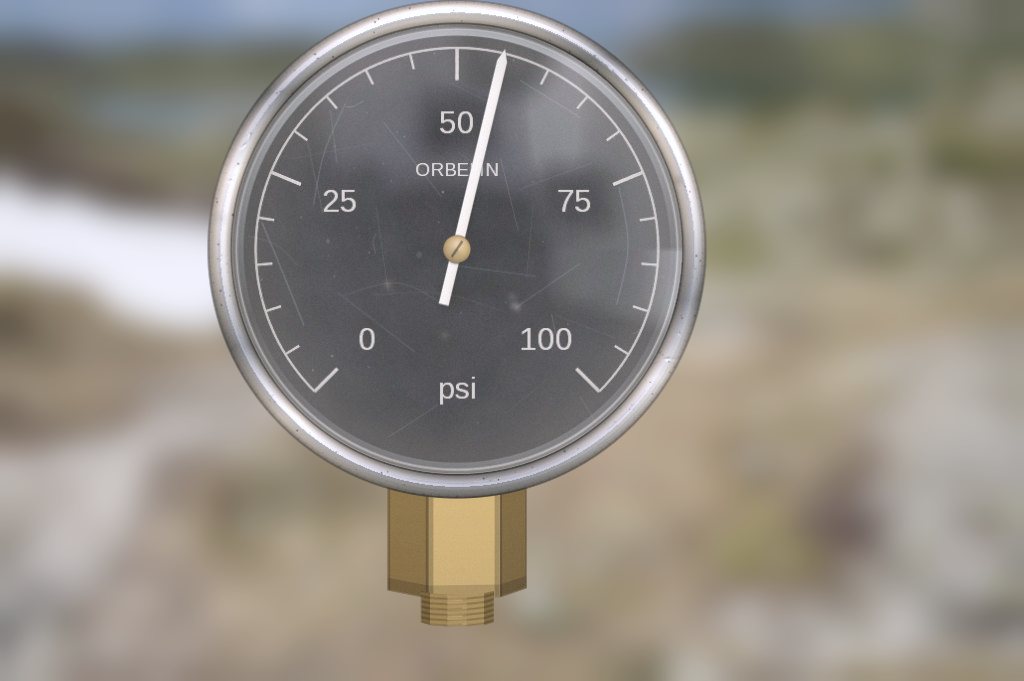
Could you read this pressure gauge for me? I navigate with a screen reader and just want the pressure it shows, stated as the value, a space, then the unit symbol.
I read 55 psi
